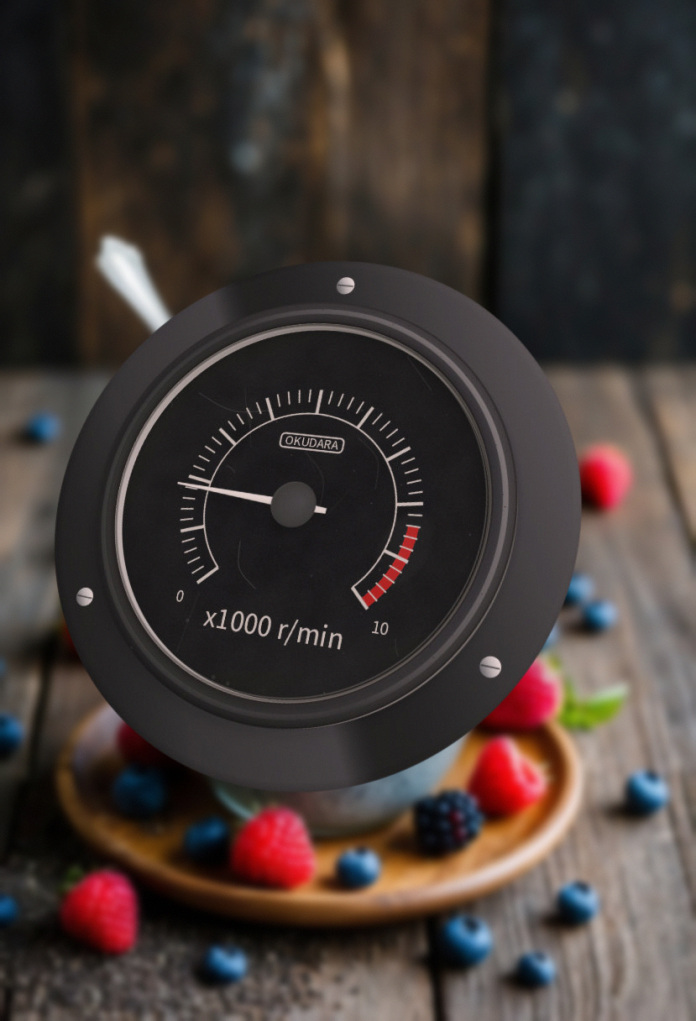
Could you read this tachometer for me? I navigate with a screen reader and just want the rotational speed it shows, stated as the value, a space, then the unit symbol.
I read 1800 rpm
